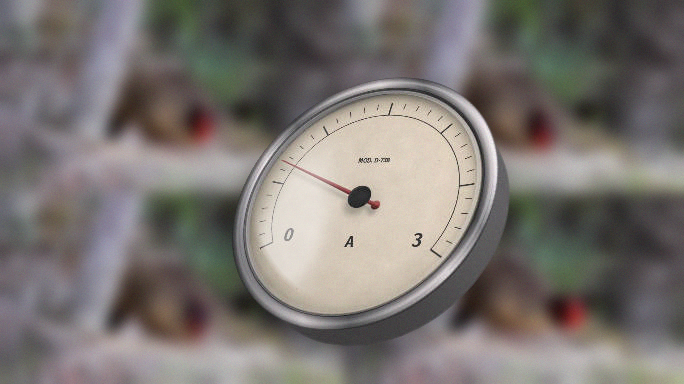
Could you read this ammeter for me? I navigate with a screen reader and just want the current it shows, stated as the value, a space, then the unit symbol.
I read 0.65 A
